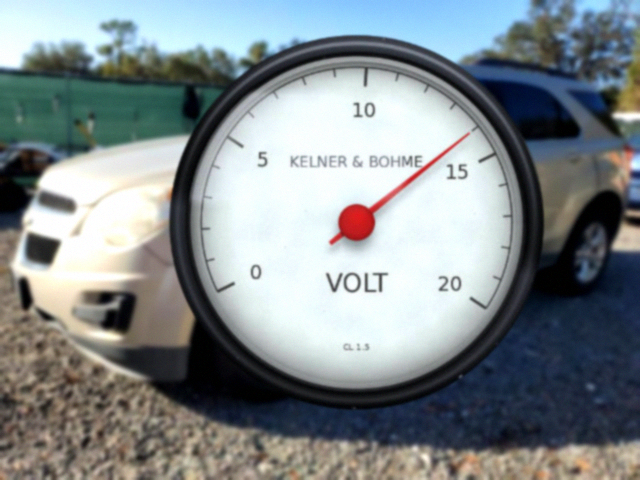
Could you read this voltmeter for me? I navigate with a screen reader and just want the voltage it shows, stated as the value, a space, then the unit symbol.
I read 14 V
